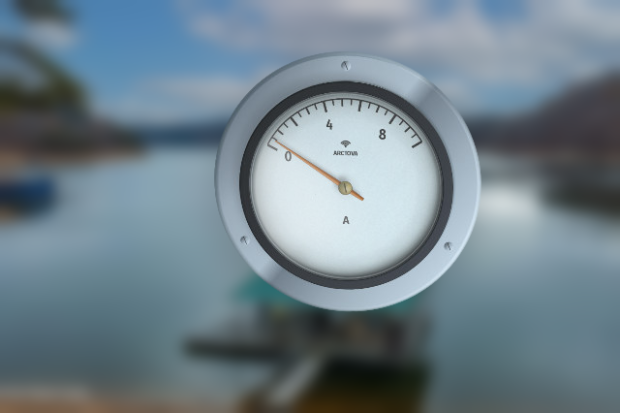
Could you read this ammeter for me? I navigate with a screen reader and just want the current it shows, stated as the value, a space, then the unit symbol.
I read 0.5 A
